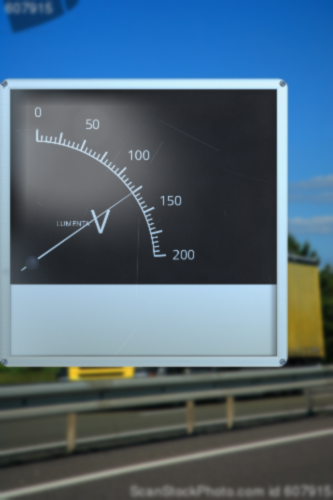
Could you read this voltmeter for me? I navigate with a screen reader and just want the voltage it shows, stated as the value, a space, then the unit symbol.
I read 125 V
